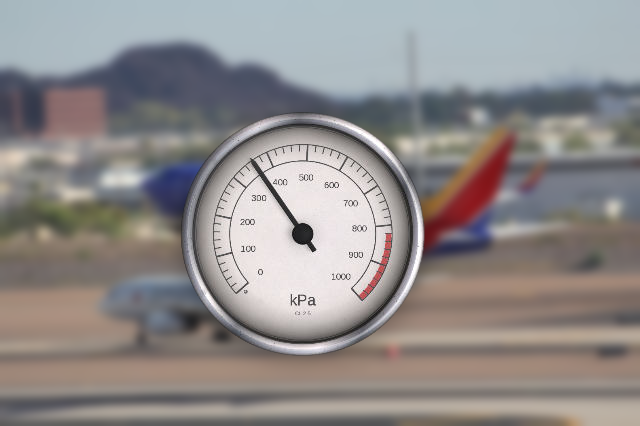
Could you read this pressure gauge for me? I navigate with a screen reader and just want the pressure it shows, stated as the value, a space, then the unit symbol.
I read 360 kPa
